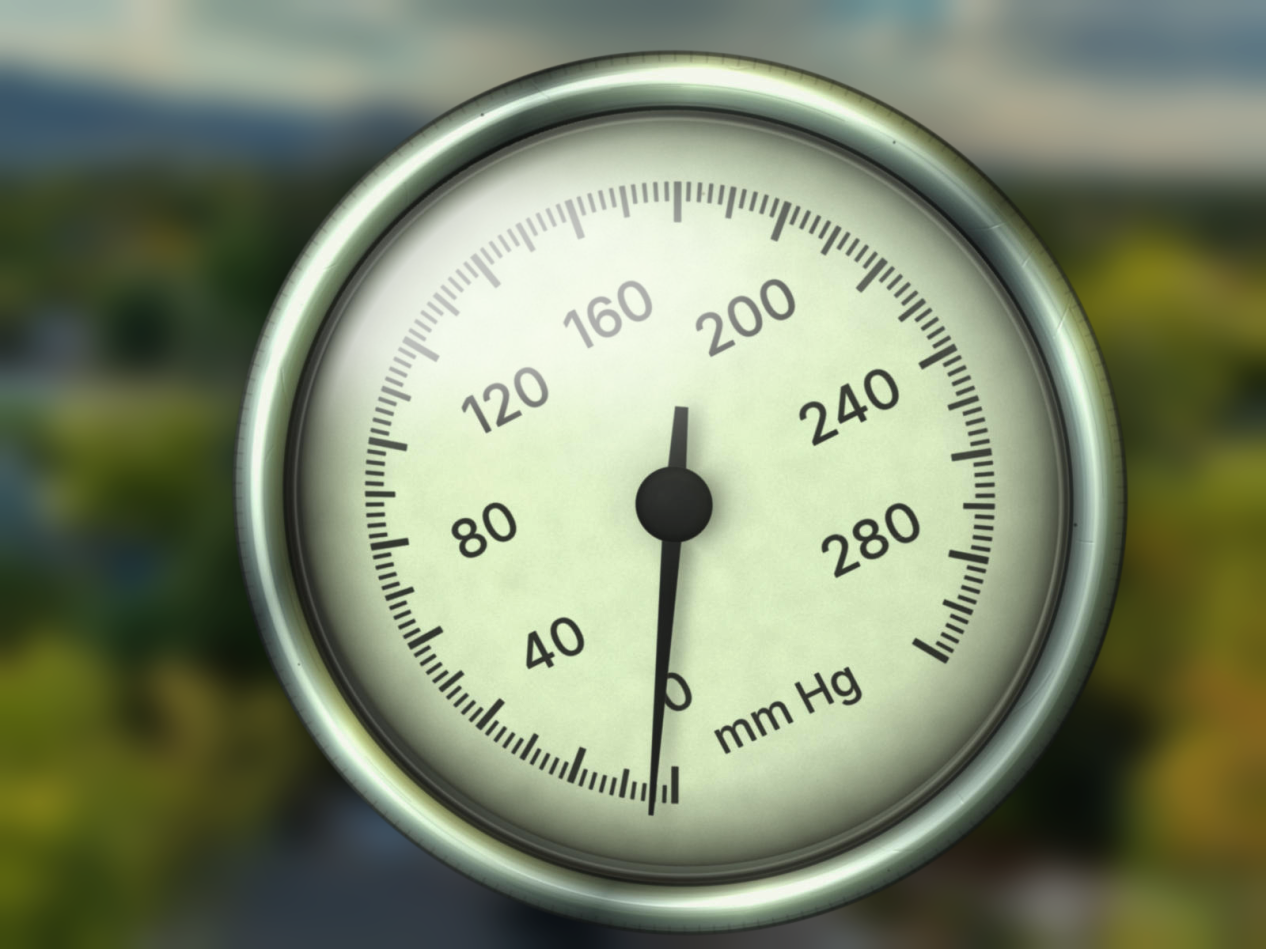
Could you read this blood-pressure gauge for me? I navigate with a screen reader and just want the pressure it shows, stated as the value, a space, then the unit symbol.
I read 4 mmHg
